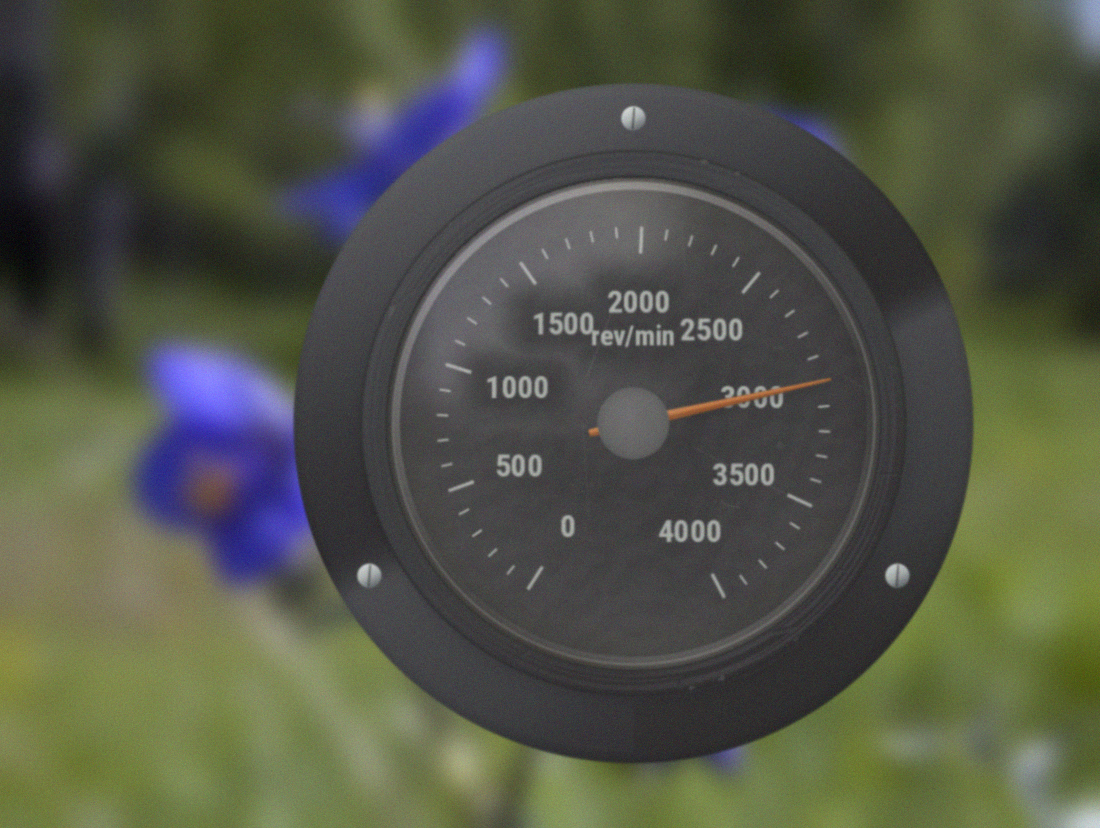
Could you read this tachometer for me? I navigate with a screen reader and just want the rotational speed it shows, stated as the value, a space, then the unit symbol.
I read 3000 rpm
